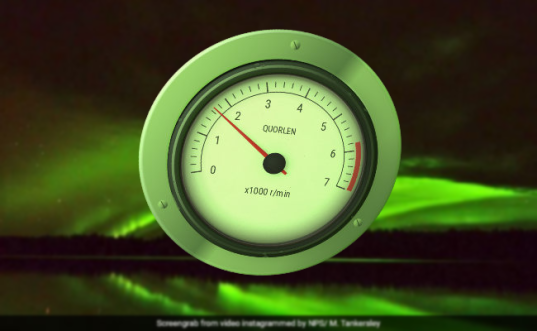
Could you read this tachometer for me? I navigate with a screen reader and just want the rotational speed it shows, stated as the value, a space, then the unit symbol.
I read 1700 rpm
